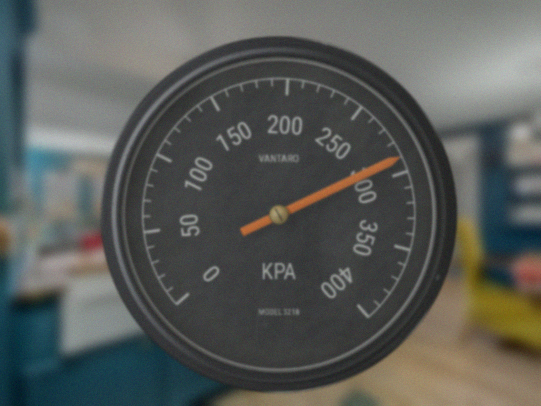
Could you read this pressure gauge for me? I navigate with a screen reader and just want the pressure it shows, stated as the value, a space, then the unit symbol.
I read 290 kPa
